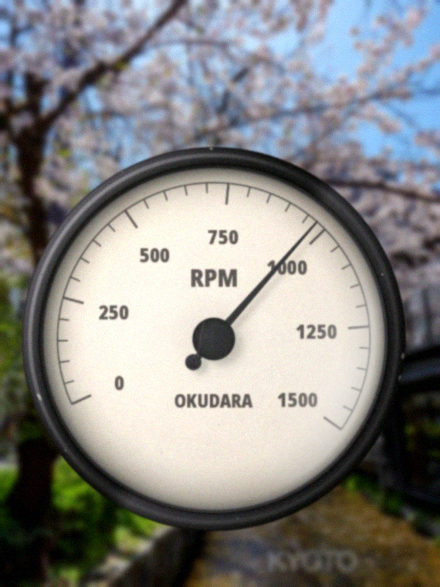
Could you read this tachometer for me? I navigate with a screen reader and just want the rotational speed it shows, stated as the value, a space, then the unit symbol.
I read 975 rpm
